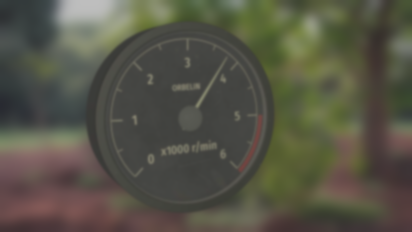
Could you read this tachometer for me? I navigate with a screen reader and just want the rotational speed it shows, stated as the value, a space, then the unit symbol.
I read 3750 rpm
